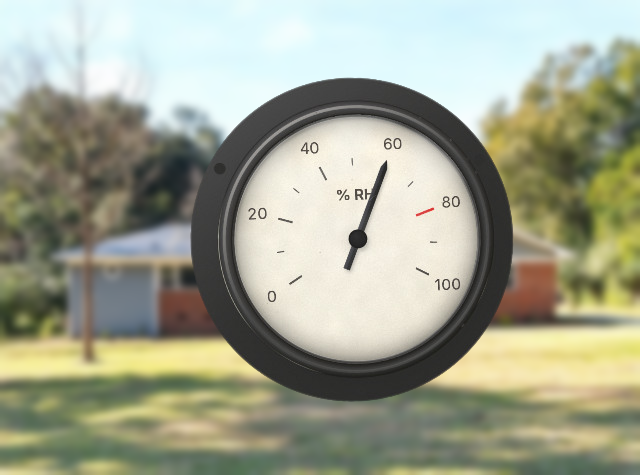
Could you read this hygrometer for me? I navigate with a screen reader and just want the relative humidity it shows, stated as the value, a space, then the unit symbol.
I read 60 %
